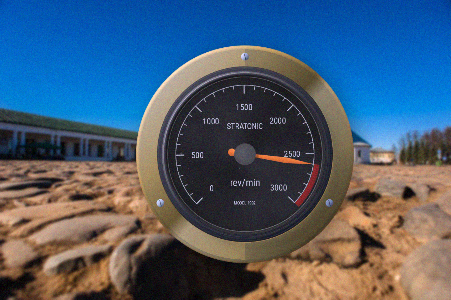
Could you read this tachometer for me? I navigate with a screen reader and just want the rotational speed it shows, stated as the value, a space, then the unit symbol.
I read 2600 rpm
